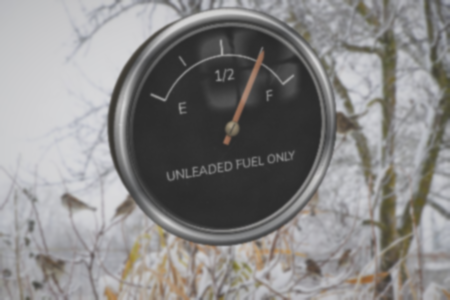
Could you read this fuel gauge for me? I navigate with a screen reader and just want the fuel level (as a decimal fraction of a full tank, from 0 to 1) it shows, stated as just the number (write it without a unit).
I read 0.75
